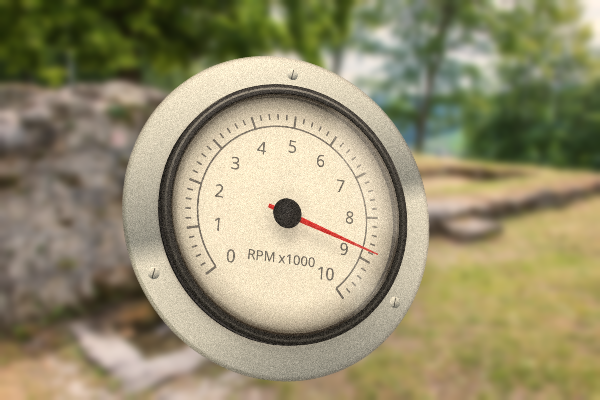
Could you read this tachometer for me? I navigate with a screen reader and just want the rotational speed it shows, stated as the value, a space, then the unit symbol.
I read 8800 rpm
